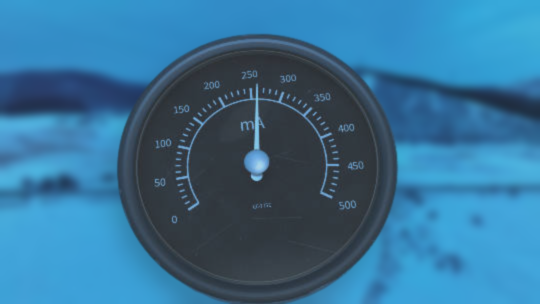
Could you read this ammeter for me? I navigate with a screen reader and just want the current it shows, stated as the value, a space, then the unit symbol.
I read 260 mA
